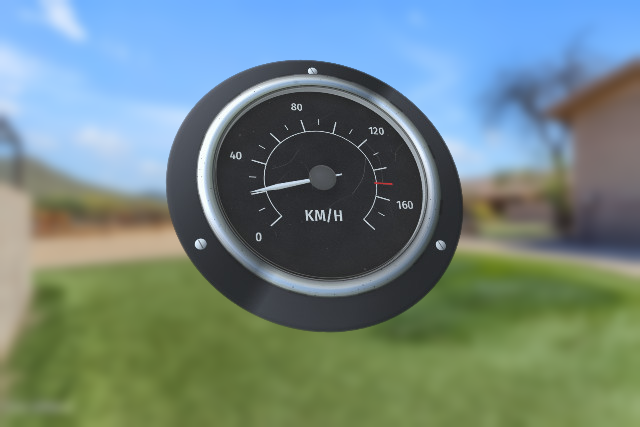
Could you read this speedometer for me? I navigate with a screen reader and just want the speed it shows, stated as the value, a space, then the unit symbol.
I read 20 km/h
